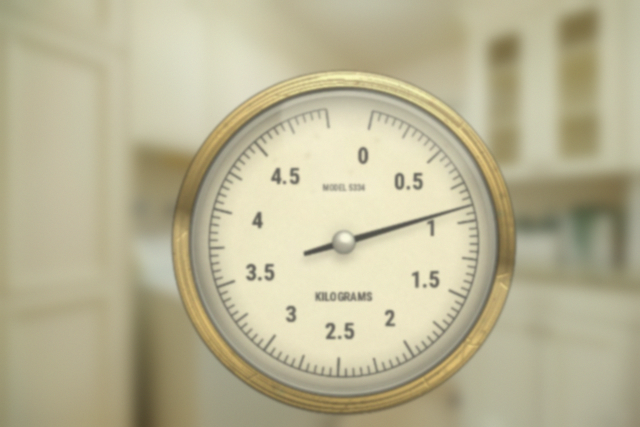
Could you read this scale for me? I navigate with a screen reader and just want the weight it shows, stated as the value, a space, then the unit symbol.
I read 0.9 kg
